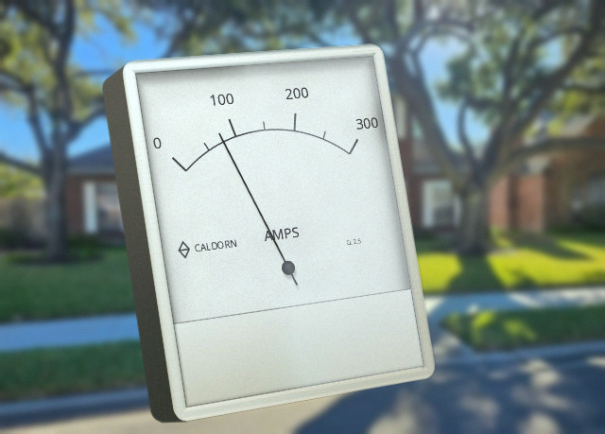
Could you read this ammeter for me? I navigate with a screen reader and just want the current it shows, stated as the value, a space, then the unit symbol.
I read 75 A
